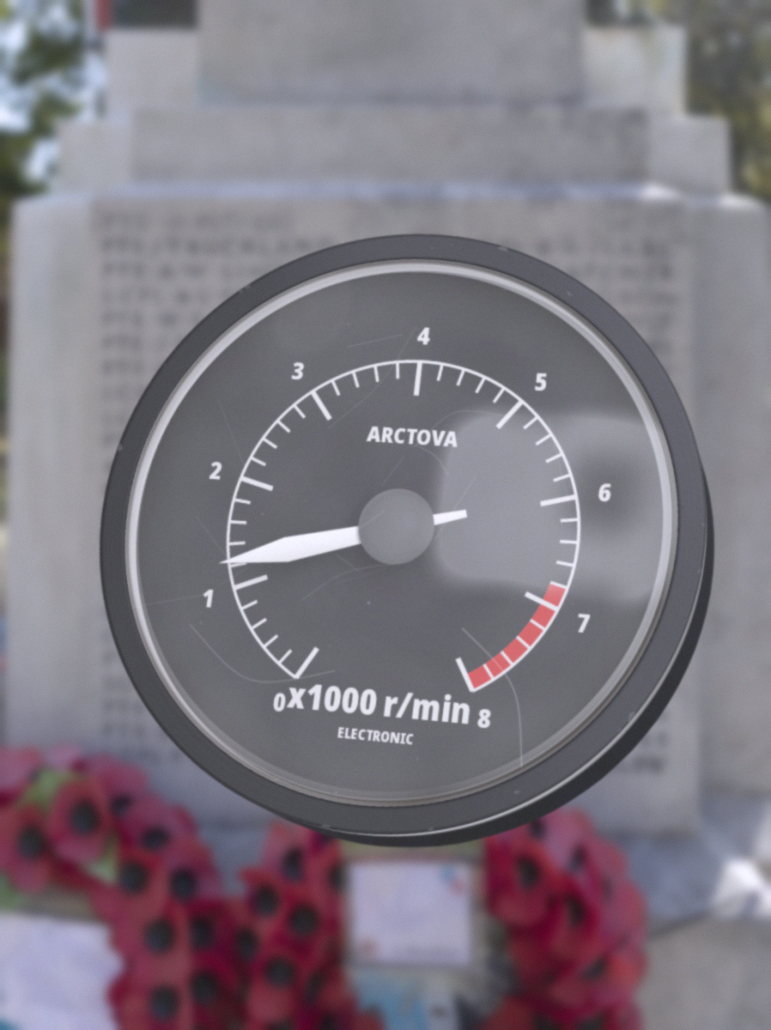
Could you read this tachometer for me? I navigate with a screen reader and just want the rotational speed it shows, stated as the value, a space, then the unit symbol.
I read 1200 rpm
